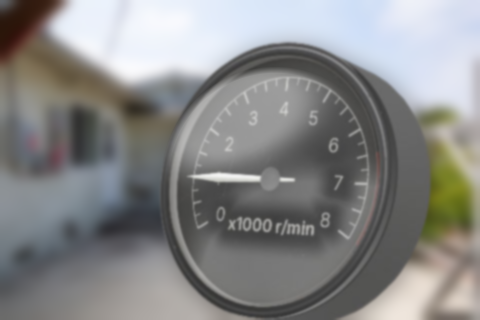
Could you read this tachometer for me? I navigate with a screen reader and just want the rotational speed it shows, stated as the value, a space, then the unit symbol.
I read 1000 rpm
